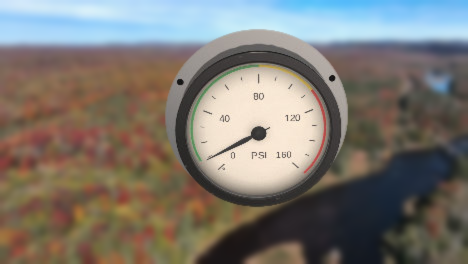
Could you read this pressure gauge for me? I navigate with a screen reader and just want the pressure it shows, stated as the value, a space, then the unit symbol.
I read 10 psi
